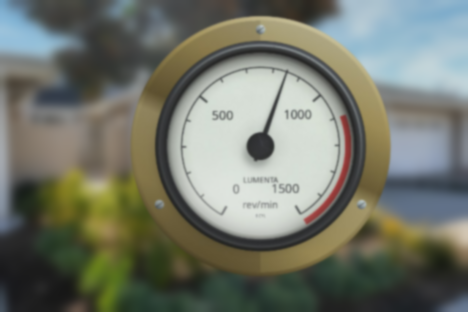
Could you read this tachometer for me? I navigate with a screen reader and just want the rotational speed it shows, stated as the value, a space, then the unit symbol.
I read 850 rpm
